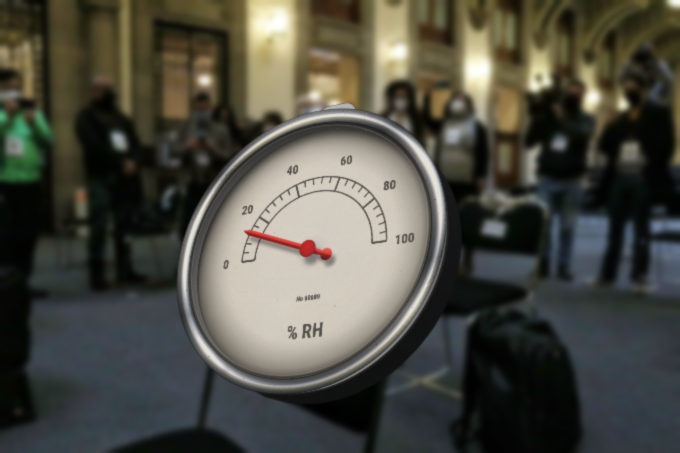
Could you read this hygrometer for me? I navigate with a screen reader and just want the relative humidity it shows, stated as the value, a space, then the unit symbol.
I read 12 %
